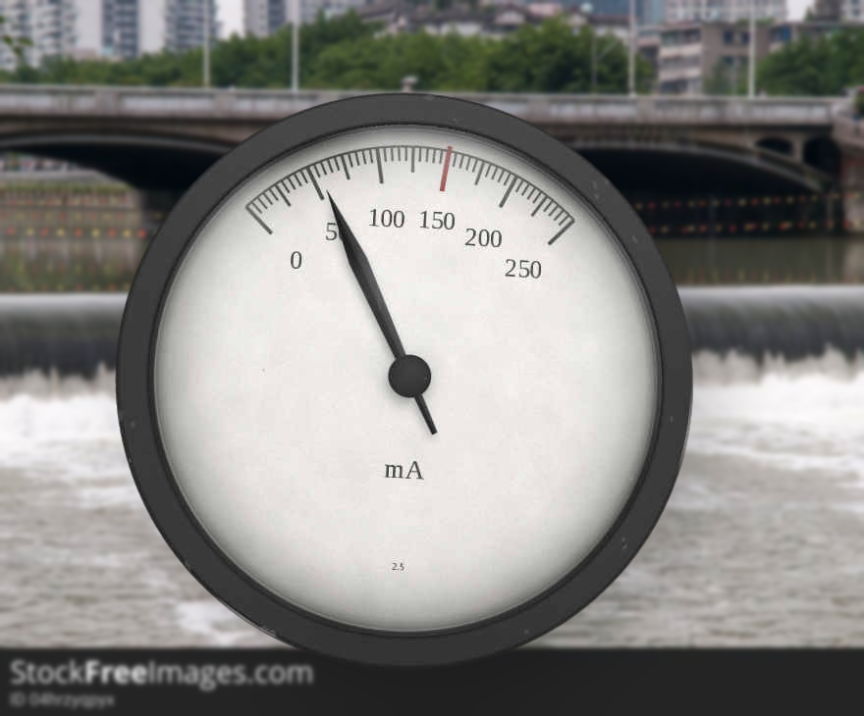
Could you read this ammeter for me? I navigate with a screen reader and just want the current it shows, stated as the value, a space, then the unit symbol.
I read 55 mA
